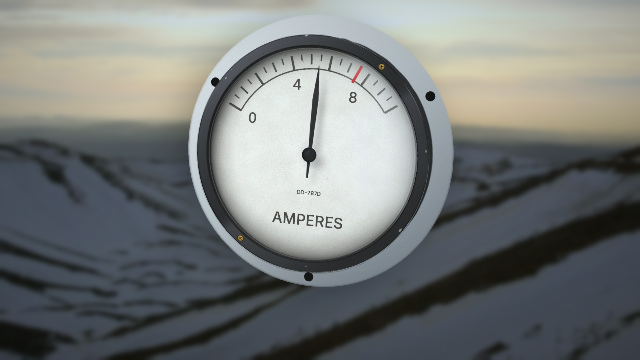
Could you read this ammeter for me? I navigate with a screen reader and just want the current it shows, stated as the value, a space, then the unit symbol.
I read 5.5 A
